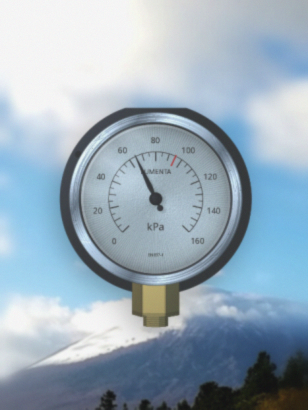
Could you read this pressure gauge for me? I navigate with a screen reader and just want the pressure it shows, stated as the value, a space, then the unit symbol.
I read 65 kPa
